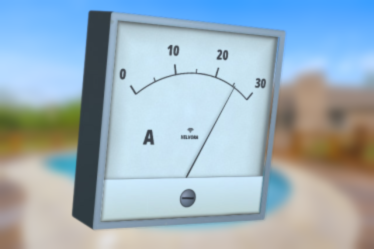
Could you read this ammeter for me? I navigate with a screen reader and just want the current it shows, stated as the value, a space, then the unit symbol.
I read 25 A
